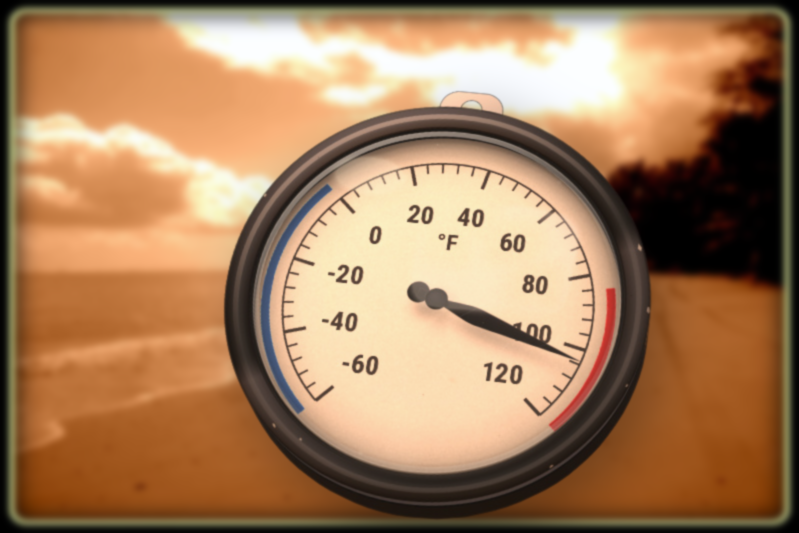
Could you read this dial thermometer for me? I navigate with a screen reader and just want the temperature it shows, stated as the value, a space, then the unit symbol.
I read 104 °F
